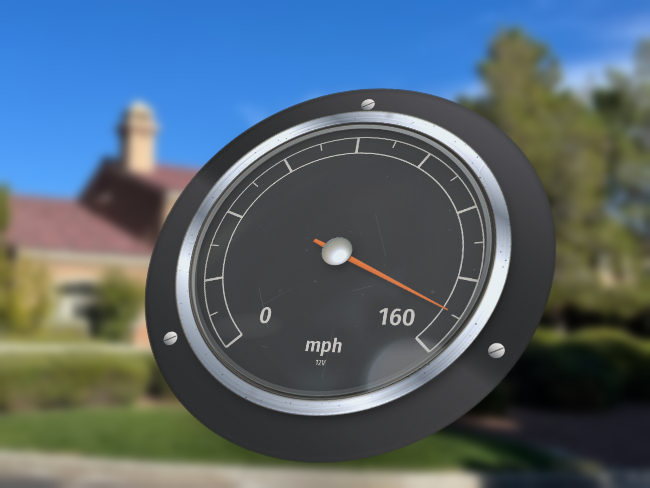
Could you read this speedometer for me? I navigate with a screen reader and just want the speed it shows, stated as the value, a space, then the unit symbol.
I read 150 mph
